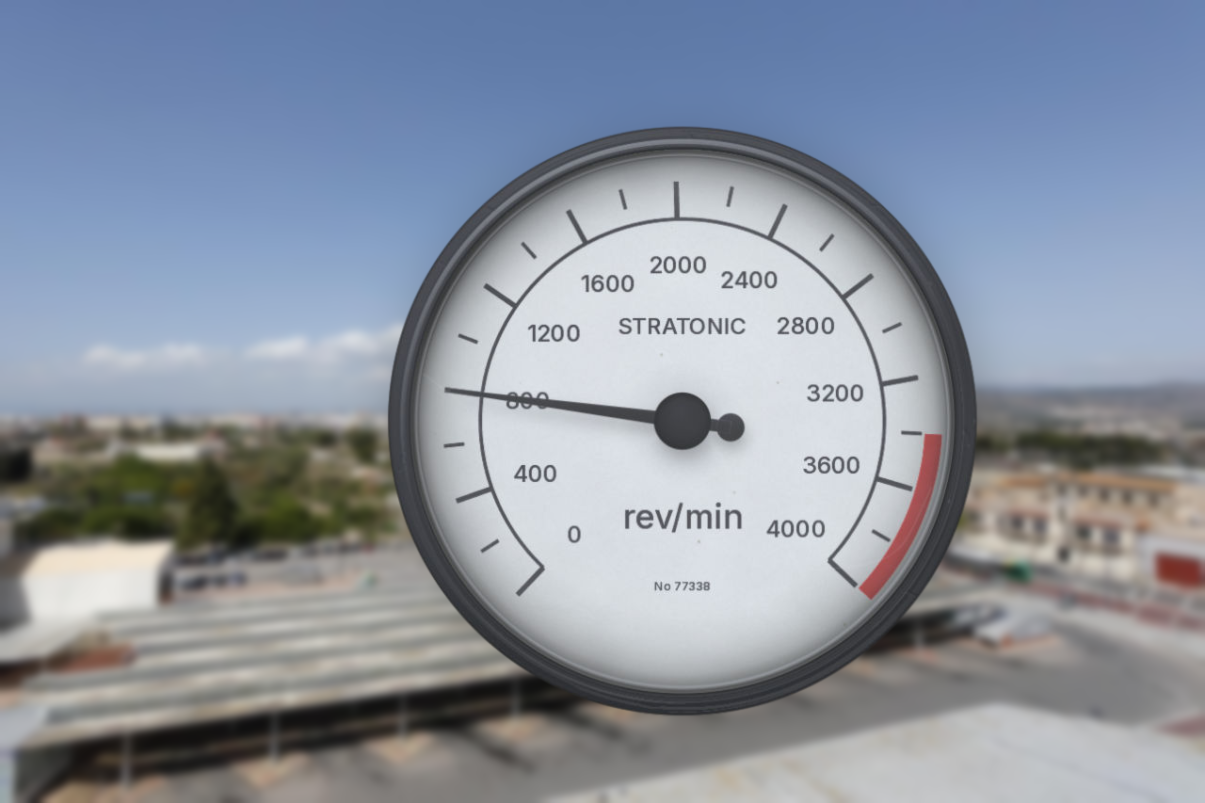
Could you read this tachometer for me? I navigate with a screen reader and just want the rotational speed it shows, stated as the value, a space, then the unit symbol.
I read 800 rpm
